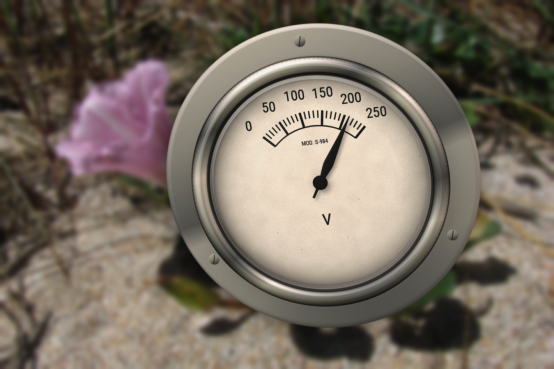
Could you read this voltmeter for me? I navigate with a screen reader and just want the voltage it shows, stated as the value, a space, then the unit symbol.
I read 210 V
